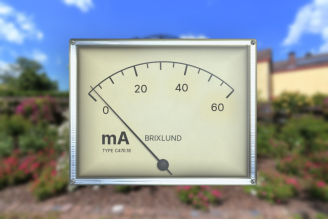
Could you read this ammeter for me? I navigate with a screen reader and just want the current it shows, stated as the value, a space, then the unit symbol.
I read 2.5 mA
